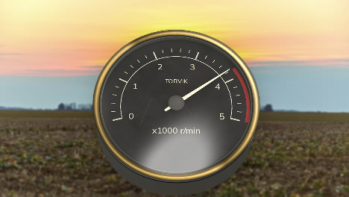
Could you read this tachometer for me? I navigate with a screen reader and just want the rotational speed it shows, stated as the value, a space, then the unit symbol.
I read 3800 rpm
